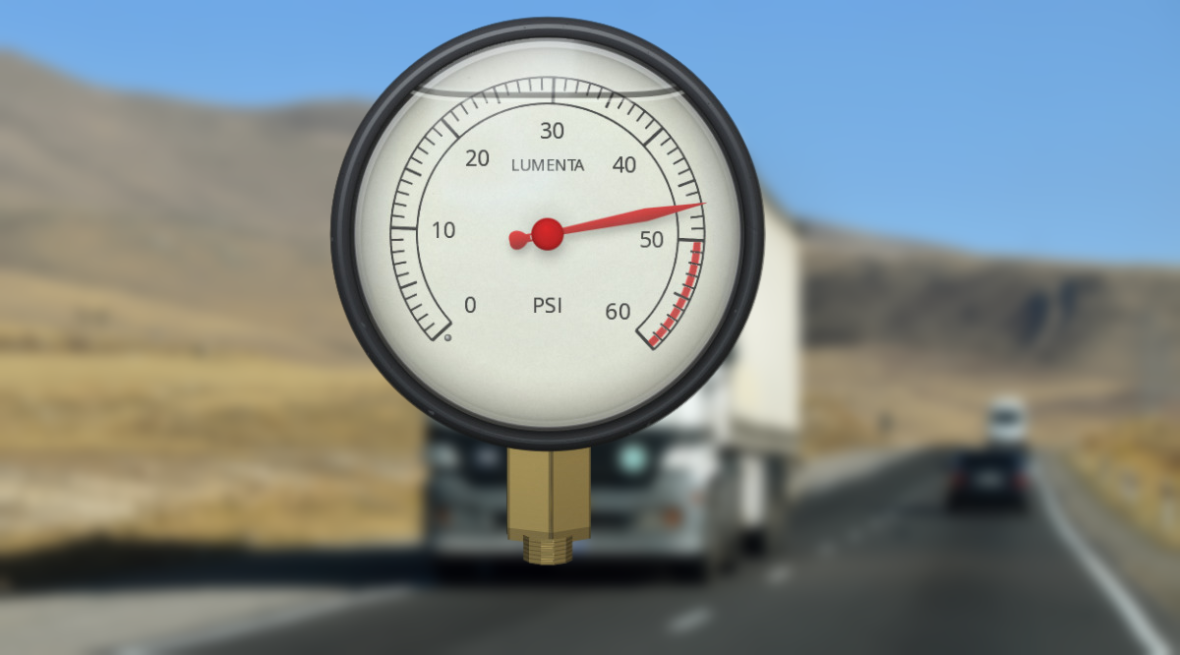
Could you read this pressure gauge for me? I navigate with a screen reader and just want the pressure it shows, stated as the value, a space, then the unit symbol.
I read 47 psi
